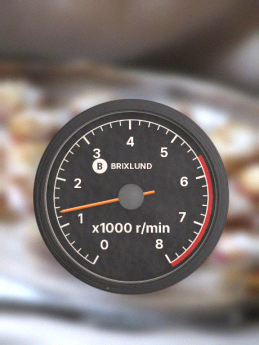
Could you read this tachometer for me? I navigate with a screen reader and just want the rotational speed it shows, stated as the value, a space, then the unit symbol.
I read 1300 rpm
